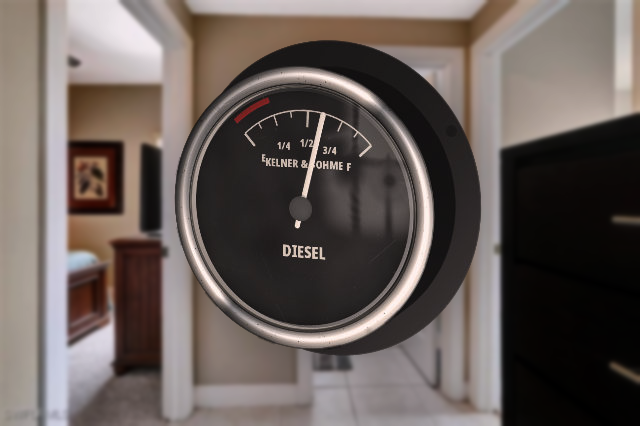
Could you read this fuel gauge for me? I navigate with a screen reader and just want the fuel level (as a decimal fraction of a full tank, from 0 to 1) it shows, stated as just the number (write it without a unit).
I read 0.625
